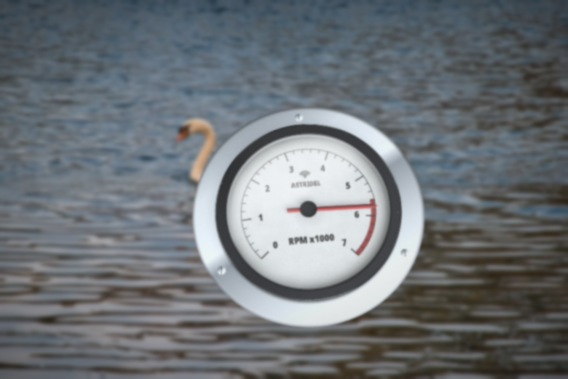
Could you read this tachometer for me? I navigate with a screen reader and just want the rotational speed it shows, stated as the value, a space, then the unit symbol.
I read 5800 rpm
